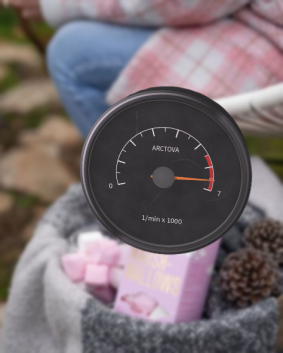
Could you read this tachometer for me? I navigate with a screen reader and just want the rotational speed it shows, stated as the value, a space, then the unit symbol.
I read 6500 rpm
